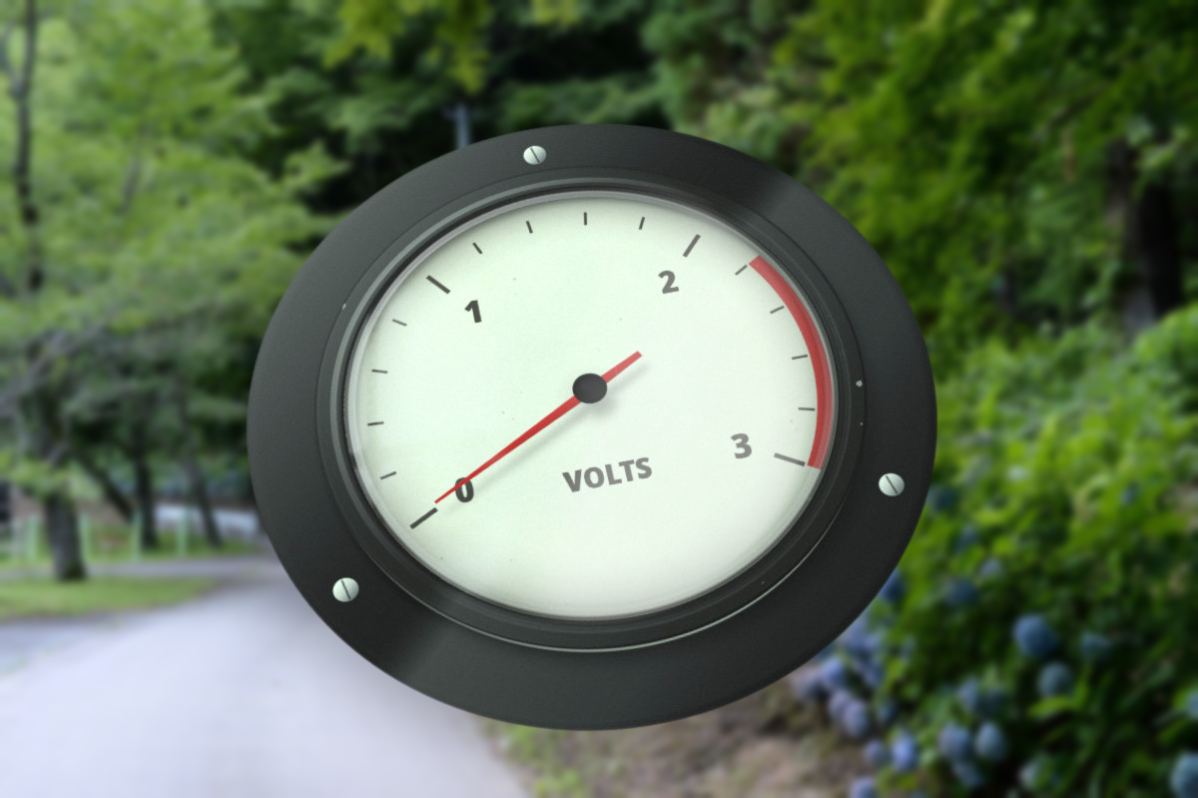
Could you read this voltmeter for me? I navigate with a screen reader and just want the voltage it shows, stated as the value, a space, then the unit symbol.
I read 0 V
